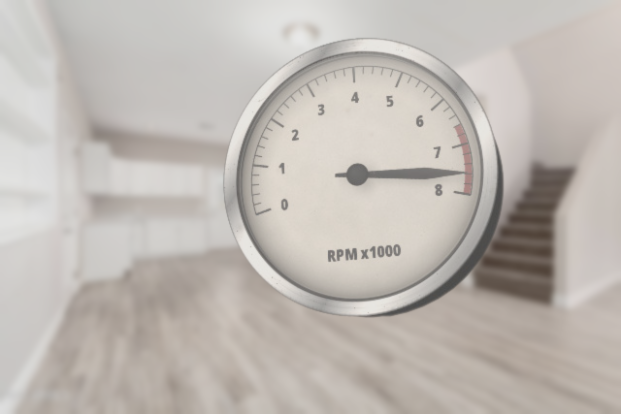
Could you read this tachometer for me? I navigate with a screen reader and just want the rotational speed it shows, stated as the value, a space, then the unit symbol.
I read 7600 rpm
